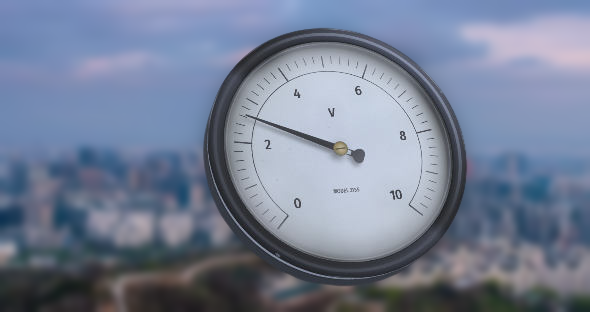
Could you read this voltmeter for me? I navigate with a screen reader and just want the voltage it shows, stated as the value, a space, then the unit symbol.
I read 2.6 V
